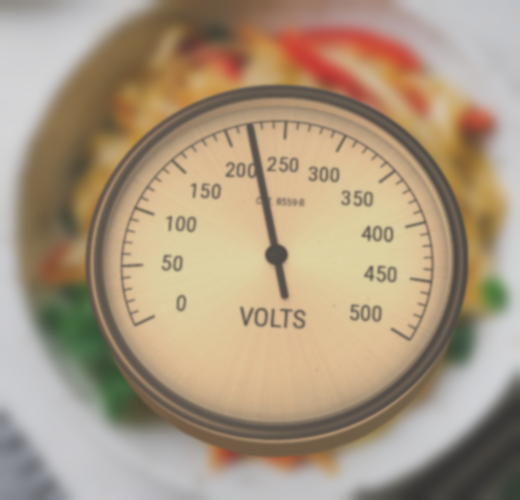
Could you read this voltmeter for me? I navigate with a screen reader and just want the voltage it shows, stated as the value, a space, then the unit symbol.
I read 220 V
